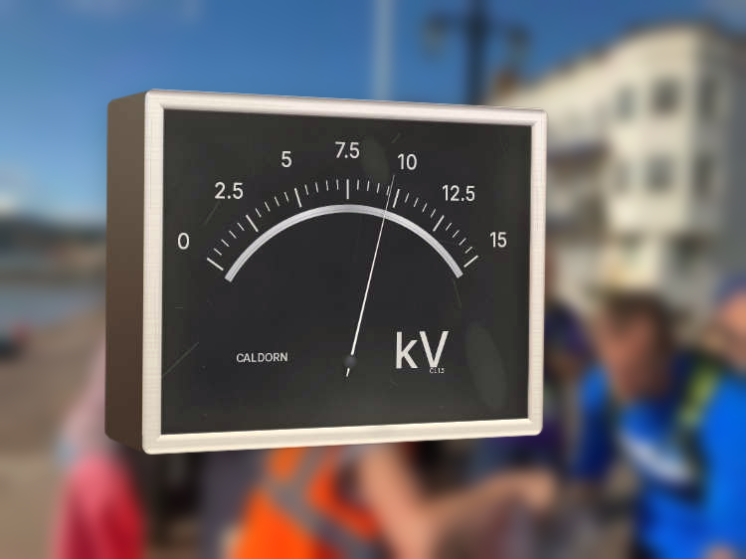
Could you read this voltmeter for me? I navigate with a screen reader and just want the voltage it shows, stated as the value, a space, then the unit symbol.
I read 9.5 kV
